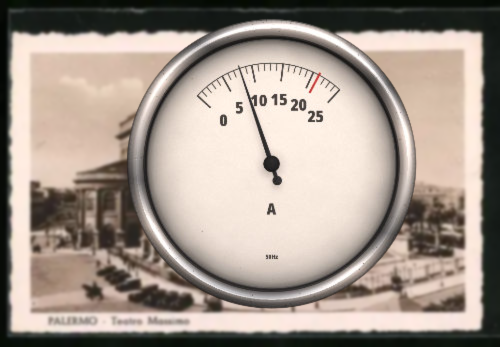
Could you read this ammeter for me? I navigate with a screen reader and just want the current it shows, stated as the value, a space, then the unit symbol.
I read 8 A
